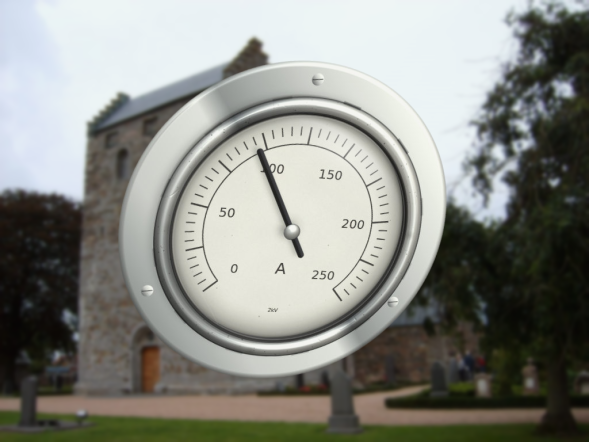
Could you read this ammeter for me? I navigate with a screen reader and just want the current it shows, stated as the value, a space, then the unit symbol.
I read 95 A
